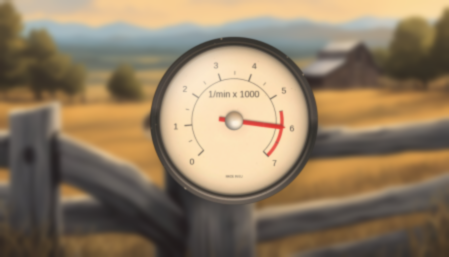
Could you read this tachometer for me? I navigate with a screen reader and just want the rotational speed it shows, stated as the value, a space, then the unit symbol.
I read 6000 rpm
